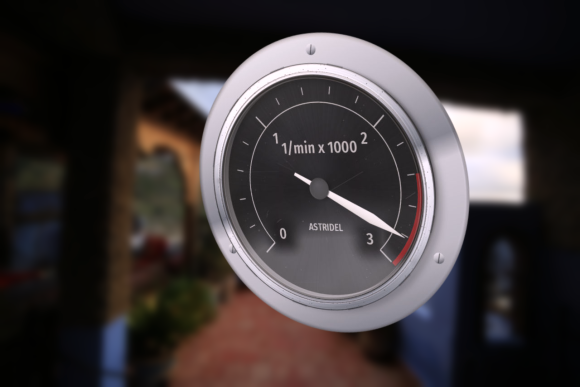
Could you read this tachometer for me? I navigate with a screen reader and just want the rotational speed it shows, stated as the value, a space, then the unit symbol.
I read 2800 rpm
